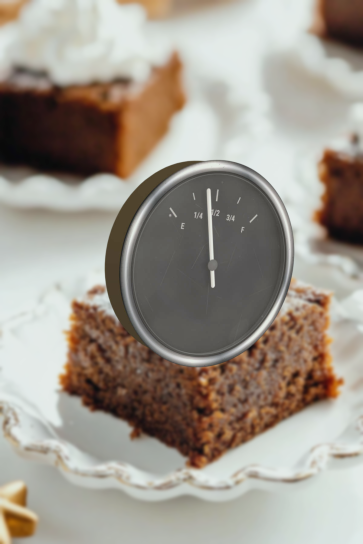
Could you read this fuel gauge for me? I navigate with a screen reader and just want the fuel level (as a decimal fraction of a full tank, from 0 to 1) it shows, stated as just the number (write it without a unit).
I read 0.375
